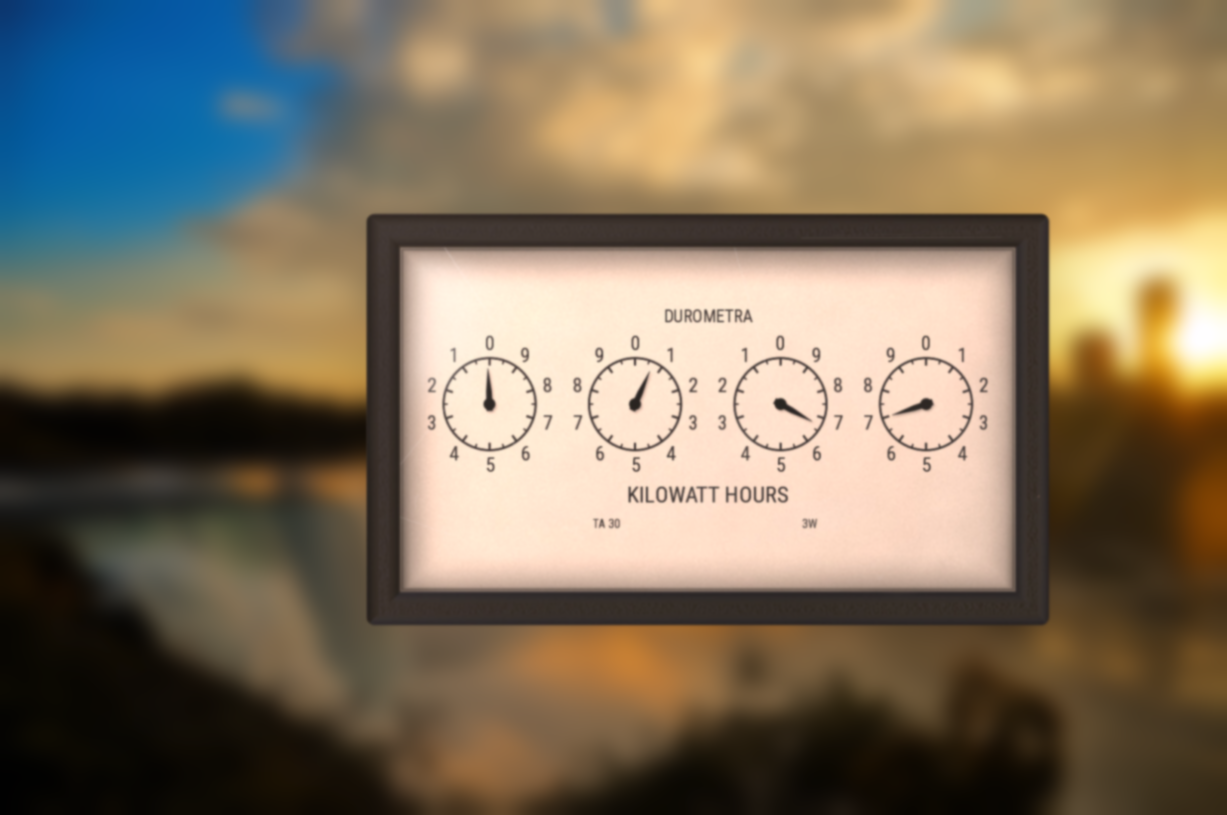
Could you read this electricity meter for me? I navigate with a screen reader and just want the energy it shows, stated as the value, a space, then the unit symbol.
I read 67 kWh
